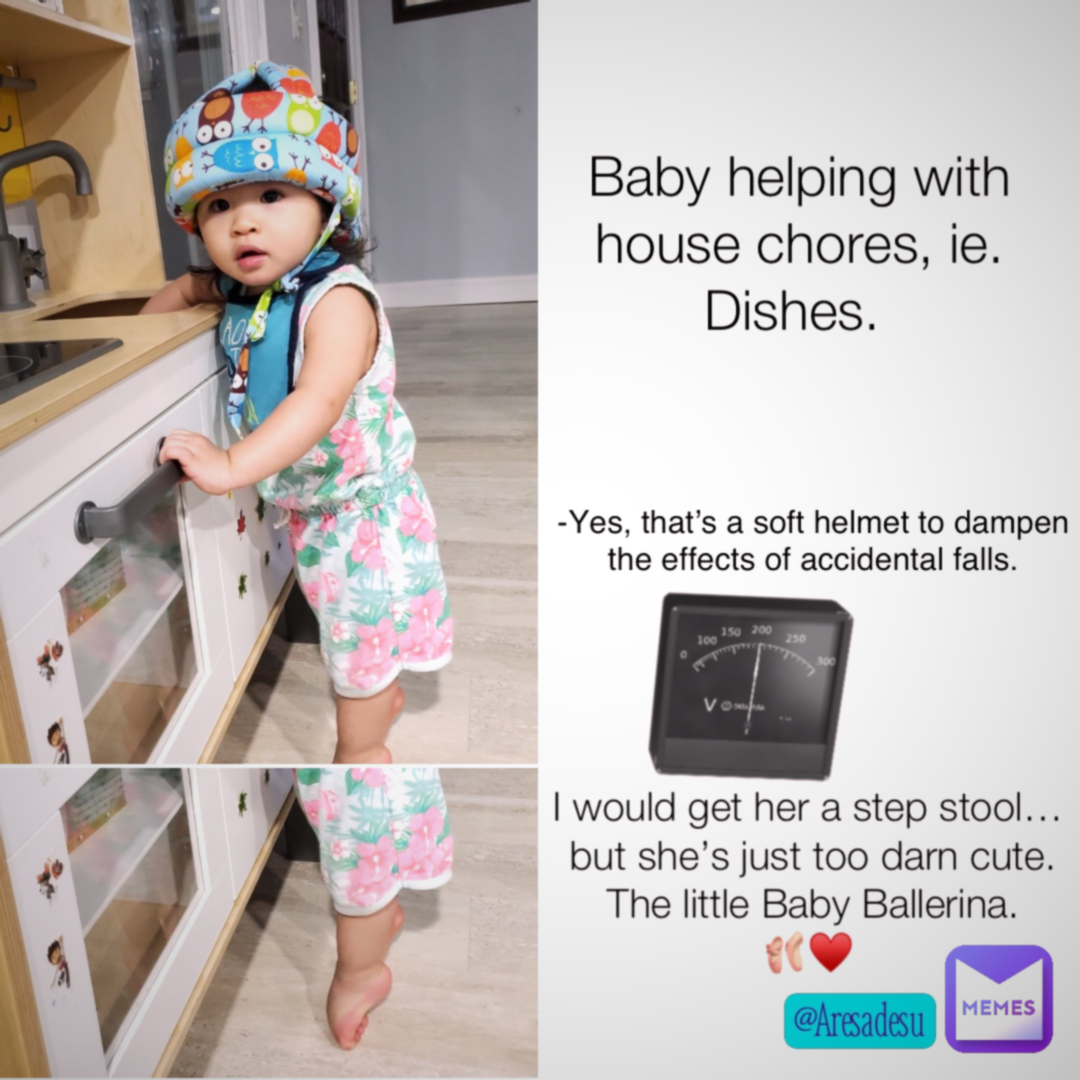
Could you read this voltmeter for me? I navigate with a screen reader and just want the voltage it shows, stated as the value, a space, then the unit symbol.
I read 200 V
